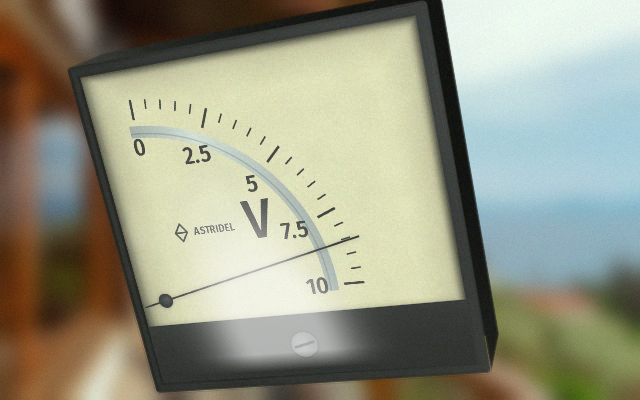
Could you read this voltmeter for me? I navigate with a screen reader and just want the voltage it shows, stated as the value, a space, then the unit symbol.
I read 8.5 V
